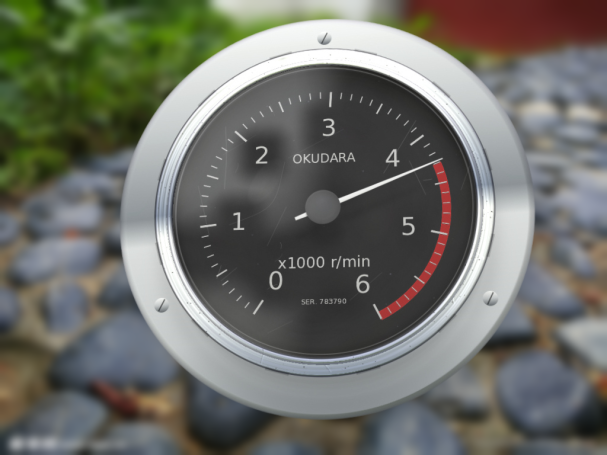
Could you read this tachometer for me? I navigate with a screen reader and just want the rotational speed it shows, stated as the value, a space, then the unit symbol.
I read 4300 rpm
